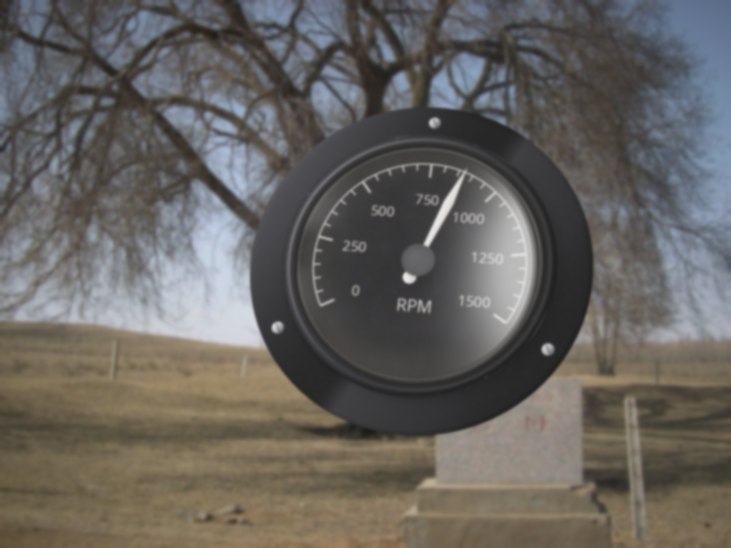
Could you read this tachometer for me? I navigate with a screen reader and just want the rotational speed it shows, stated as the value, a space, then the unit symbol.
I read 875 rpm
